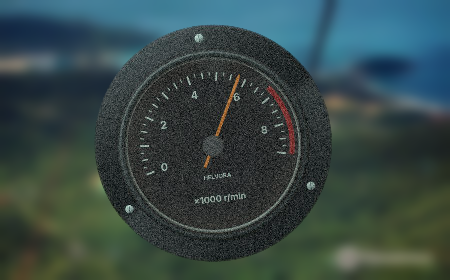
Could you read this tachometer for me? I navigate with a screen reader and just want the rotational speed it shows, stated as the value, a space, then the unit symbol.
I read 5750 rpm
